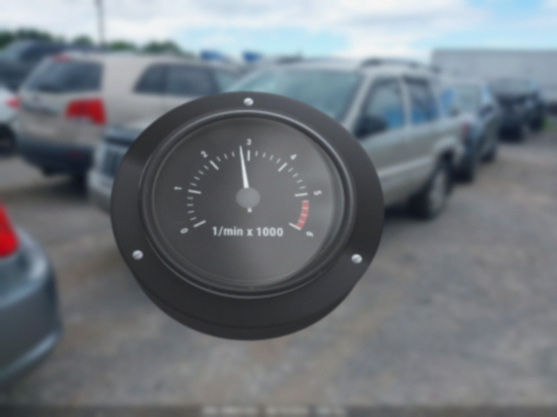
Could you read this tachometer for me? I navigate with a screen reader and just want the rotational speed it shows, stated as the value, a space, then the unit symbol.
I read 2800 rpm
